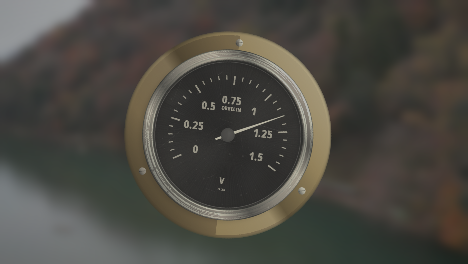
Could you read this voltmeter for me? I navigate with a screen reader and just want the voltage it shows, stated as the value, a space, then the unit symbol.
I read 1.15 V
